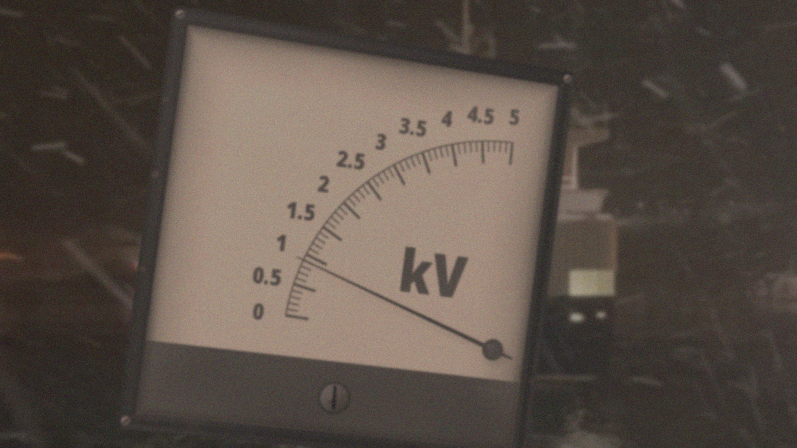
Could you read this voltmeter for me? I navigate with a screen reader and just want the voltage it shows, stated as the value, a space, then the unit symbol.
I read 0.9 kV
